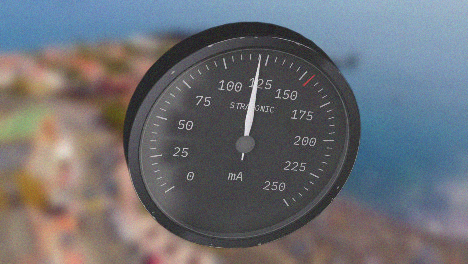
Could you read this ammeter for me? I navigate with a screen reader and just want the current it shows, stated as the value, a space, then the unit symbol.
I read 120 mA
